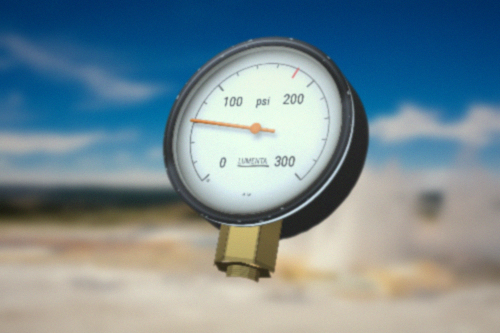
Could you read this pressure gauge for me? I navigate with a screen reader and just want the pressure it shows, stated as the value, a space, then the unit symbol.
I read 60 psi
